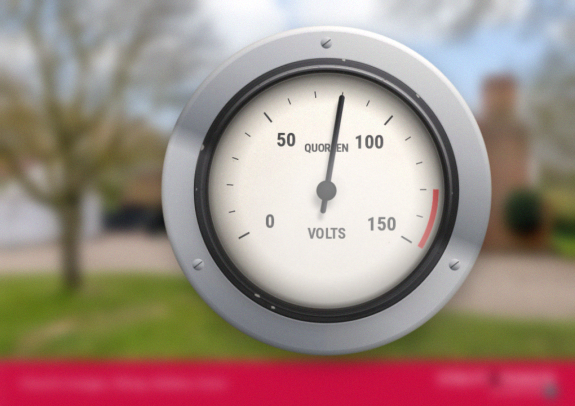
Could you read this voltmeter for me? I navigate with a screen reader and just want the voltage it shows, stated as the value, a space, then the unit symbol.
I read 80 V
